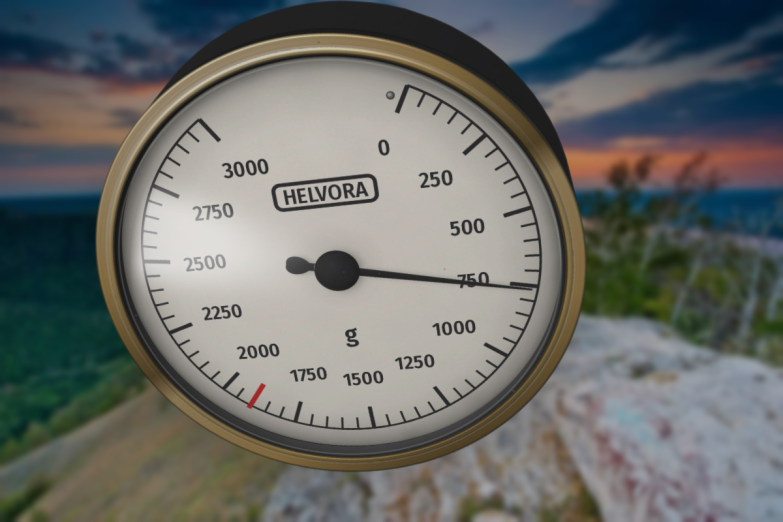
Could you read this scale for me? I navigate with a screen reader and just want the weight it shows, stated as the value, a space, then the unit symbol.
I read 750 g
